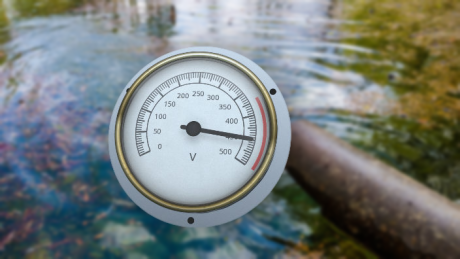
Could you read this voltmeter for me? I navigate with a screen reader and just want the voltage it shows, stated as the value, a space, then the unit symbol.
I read 450 V
